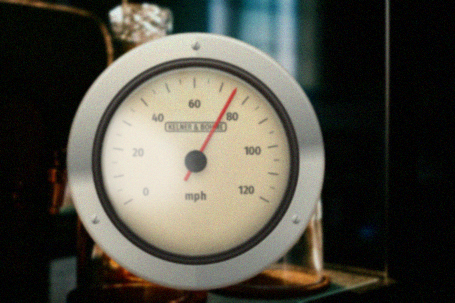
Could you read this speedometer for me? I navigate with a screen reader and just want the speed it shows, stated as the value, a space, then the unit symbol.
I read 75 mph
